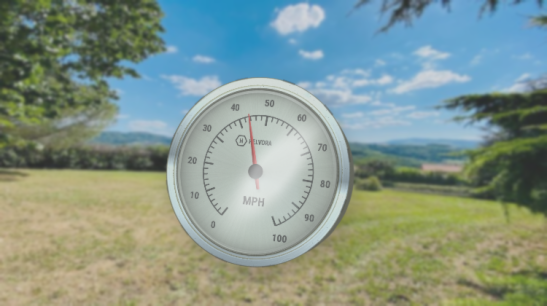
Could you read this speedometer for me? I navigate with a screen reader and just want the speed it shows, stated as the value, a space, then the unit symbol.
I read 44 mph
